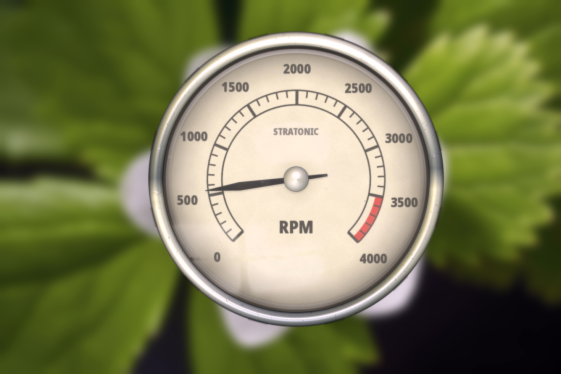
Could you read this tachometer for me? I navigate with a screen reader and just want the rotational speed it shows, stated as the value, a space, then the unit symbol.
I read 550 rpm
